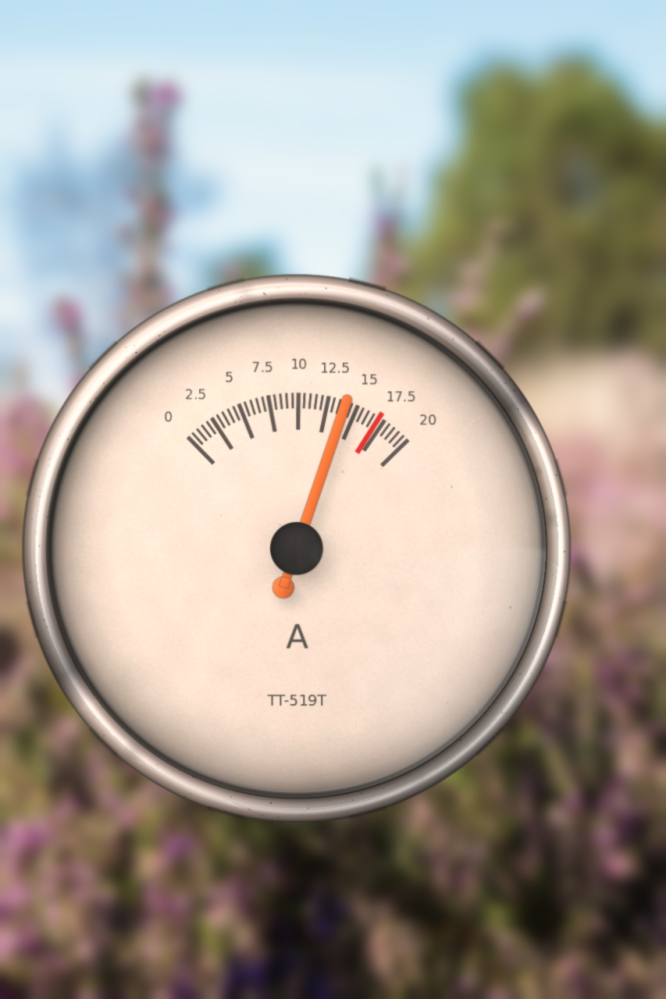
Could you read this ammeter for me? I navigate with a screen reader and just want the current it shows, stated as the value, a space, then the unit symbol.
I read 14 A
